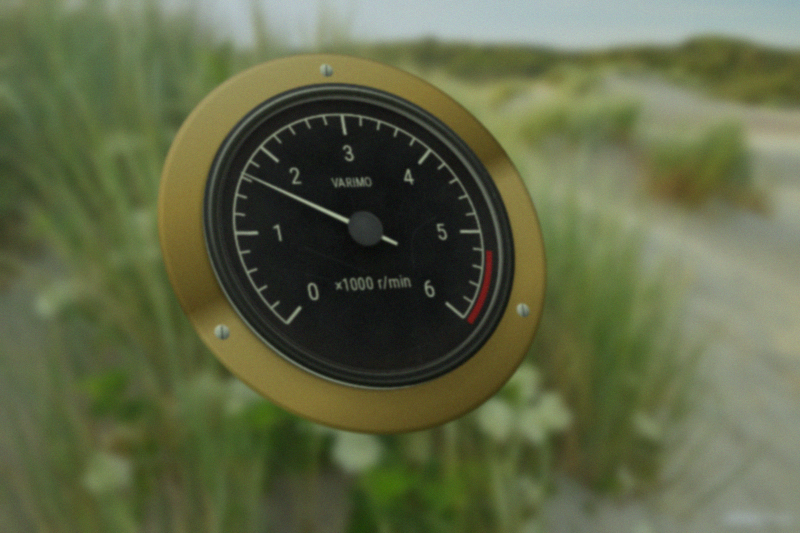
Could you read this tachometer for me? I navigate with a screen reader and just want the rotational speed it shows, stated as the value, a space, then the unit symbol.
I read 1600 rpm
